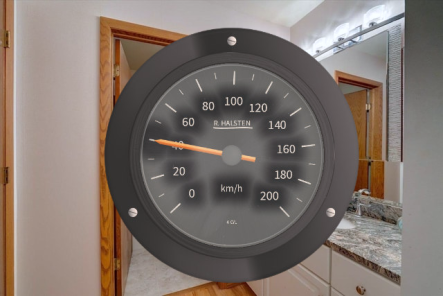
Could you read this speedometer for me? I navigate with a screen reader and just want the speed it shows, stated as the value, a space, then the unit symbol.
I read 40 km/h
